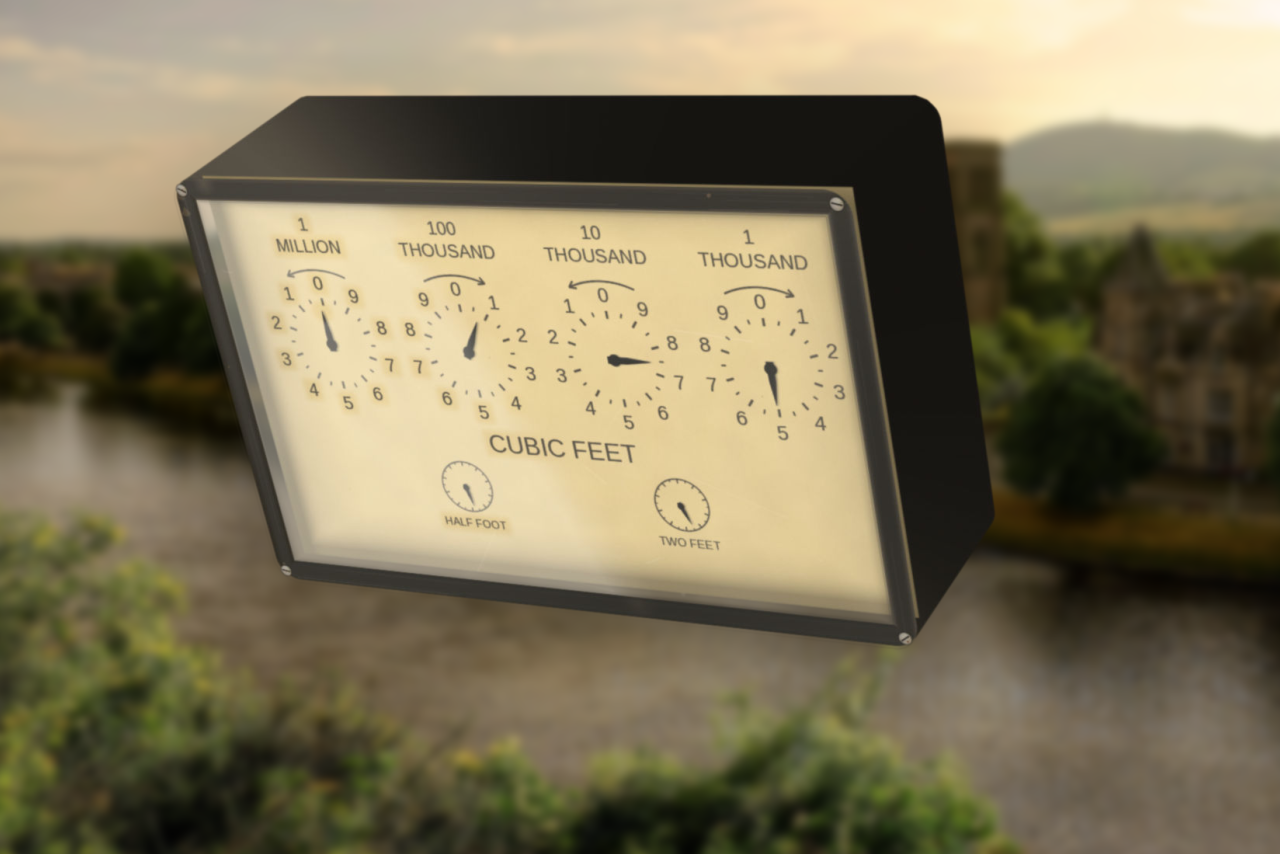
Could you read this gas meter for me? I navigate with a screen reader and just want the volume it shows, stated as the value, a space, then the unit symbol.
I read 7500 ft³
